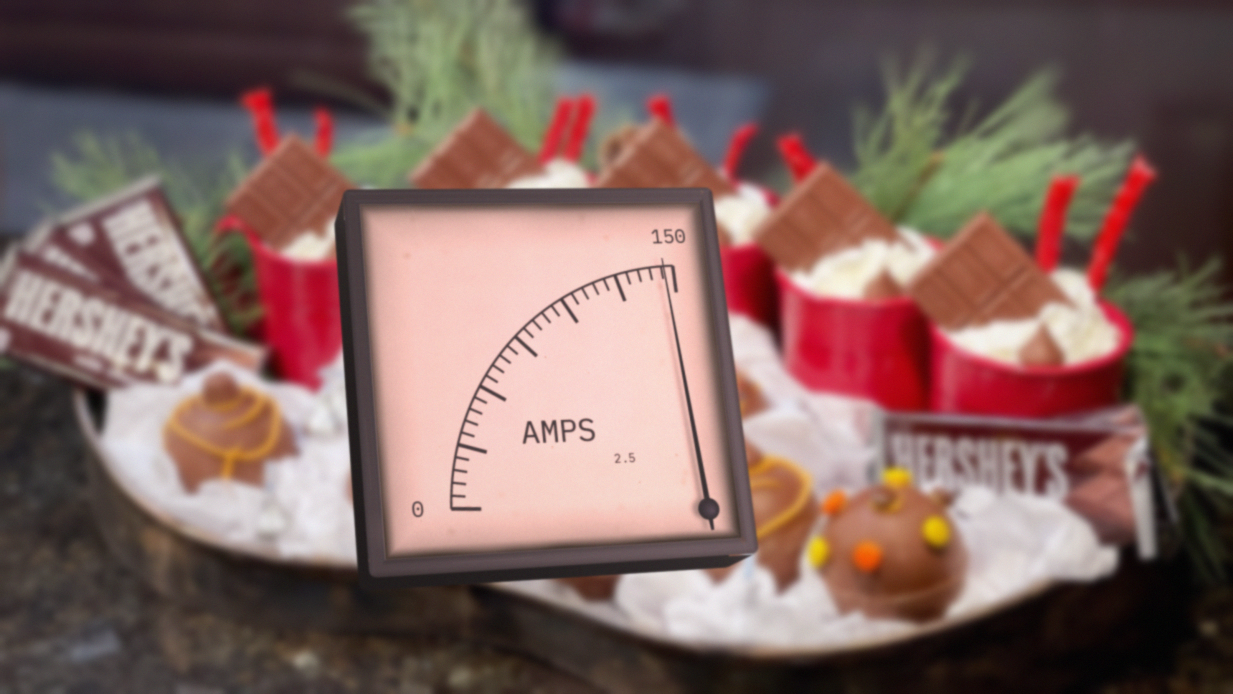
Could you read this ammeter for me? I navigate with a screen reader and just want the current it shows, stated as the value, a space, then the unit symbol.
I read 145 A
